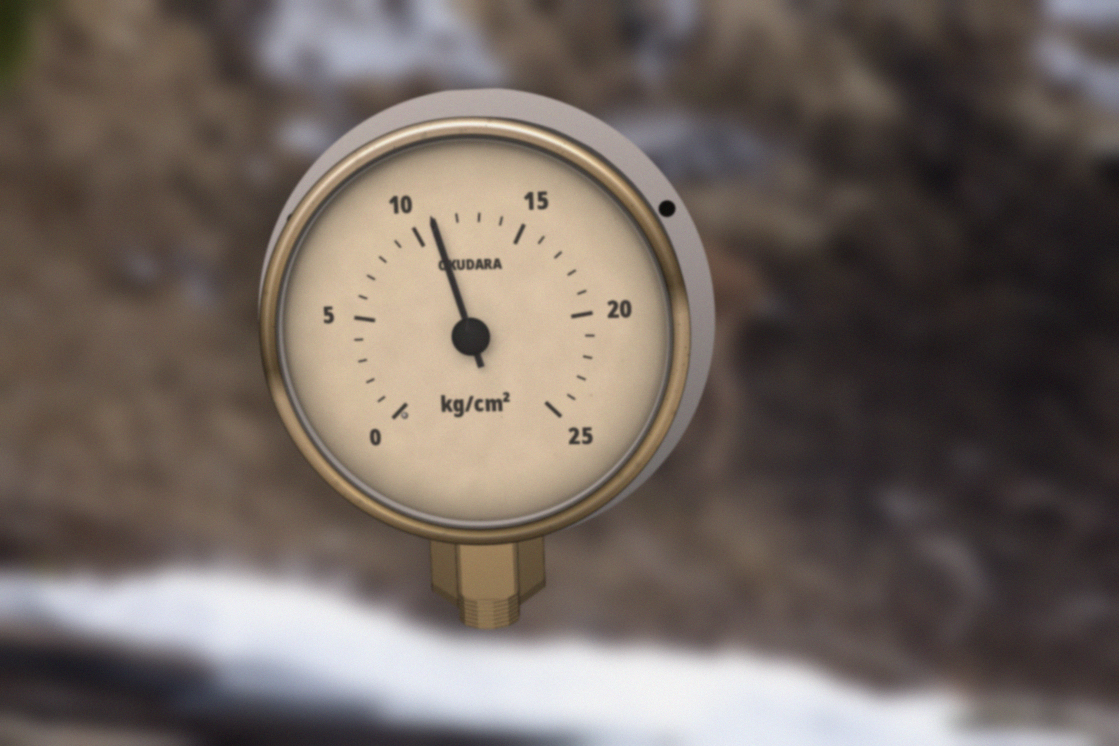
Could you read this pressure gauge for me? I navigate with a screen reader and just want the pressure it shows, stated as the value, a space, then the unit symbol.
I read 11 kg/cm²
